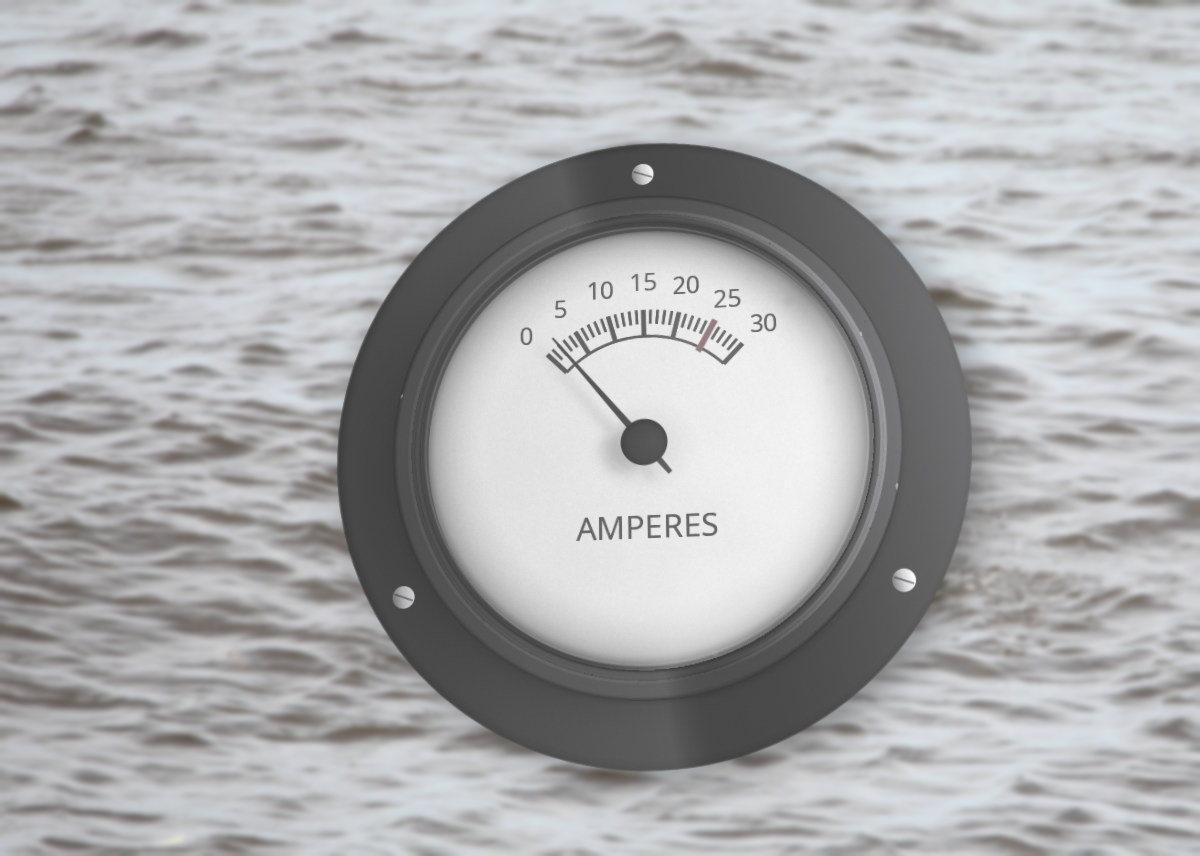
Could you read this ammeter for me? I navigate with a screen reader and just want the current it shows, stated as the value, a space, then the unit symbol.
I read 2 A
